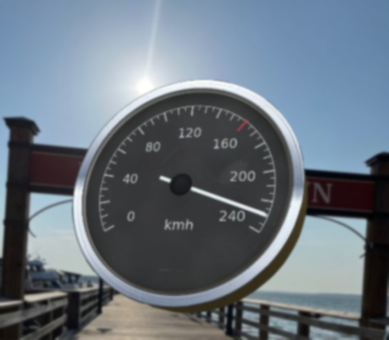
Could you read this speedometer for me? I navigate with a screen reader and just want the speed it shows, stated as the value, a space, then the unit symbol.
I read 230 km/h
